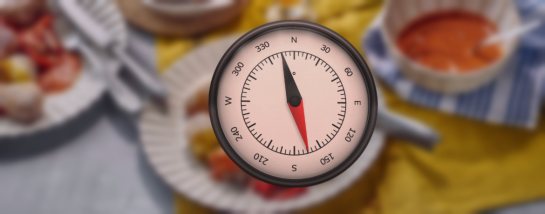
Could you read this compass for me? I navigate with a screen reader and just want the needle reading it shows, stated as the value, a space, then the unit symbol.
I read 165 °
